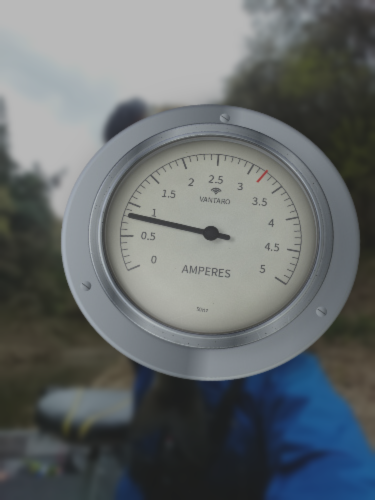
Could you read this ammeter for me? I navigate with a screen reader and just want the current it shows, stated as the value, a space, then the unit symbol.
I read 0.8 A
